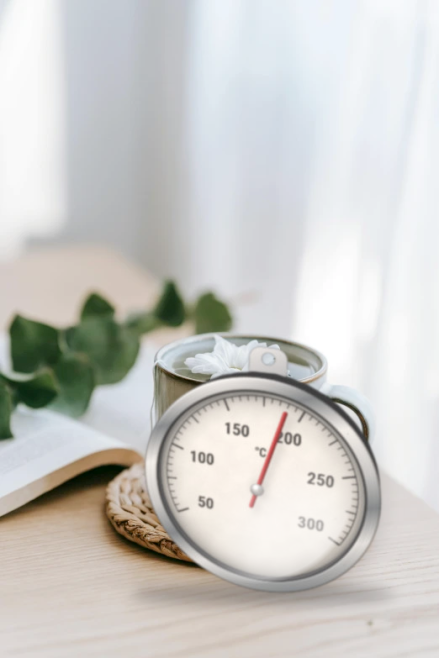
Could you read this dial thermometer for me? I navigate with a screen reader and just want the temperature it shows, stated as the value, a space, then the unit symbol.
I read 190 °C
